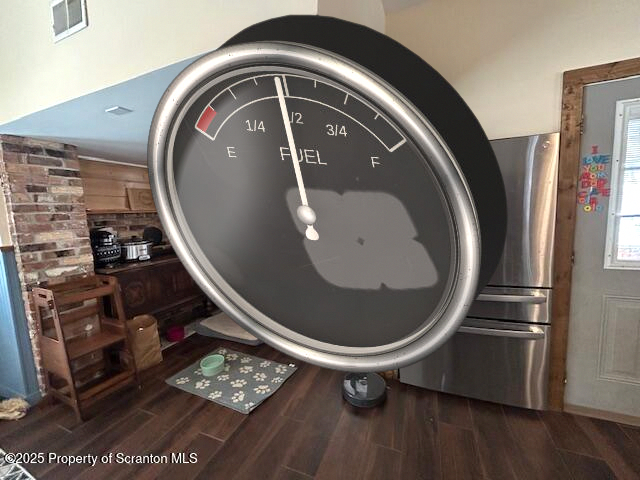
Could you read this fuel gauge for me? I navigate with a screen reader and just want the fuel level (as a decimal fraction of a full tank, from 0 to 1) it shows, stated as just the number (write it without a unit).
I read 0.5
